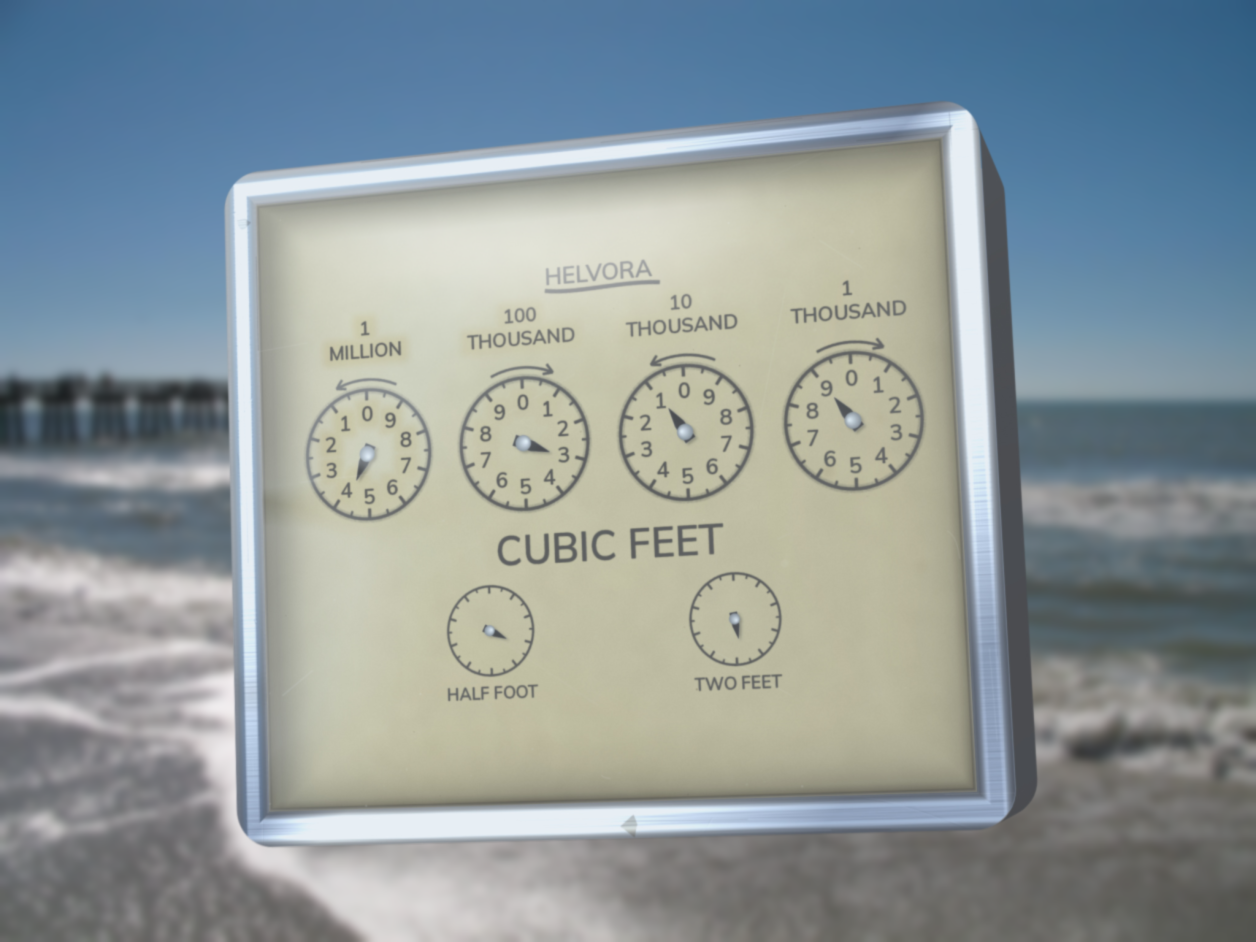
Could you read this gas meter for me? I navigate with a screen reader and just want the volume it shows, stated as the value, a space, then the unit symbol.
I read 430900 ft³
